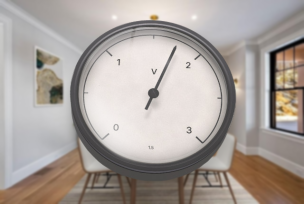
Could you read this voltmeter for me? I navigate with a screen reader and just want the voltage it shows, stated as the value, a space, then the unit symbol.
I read 1.75 V
